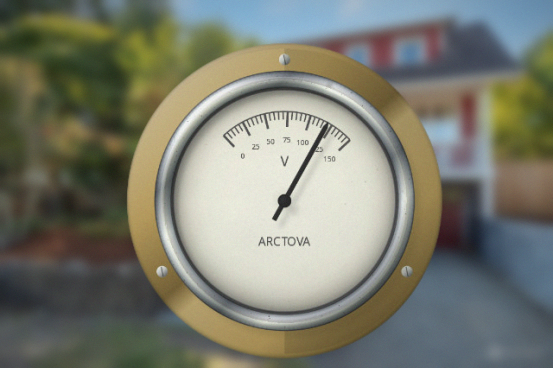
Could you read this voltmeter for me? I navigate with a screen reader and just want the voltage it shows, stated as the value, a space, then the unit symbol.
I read 120 V
